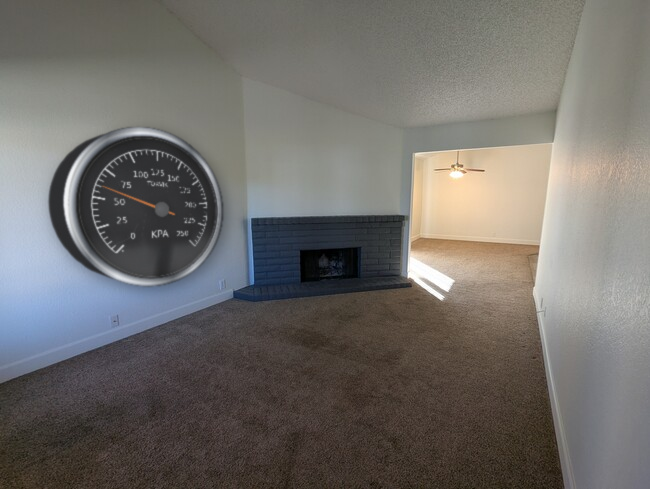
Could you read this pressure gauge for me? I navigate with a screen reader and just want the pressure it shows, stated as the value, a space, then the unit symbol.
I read 60 kPa
